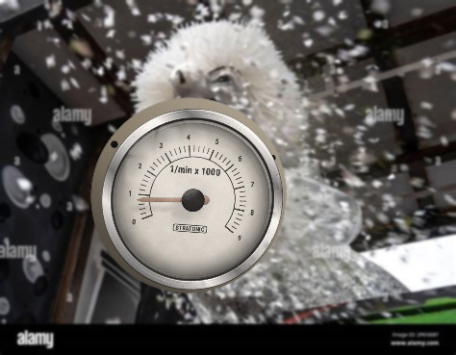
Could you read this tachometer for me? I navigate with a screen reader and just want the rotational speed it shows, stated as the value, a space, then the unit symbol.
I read 800 rpm
